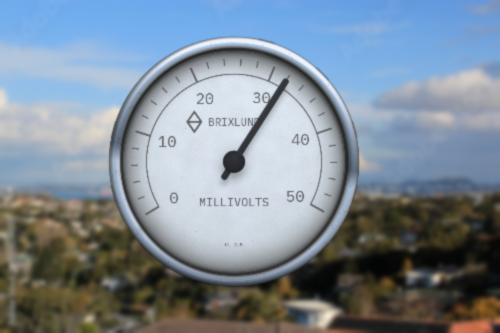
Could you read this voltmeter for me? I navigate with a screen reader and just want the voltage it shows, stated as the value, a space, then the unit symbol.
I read 32 mV
